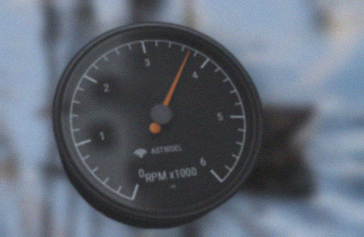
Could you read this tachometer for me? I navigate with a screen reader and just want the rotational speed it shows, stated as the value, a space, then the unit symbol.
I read 3700 rpm
